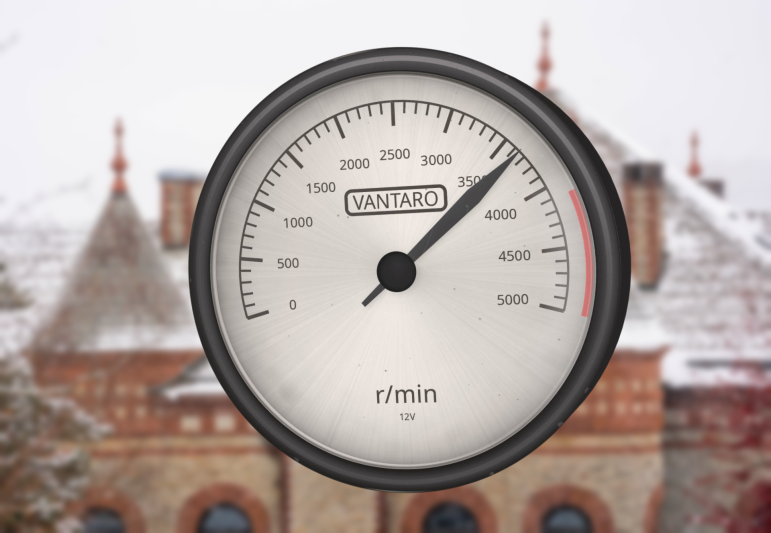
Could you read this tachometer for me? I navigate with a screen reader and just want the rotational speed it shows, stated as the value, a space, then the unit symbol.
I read 3650 rpm
